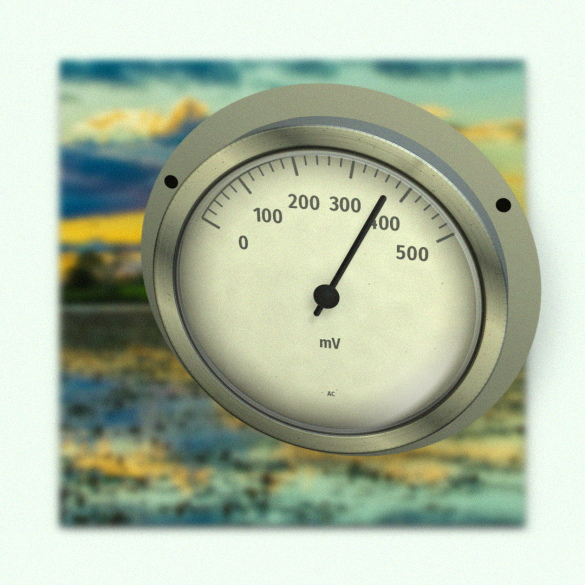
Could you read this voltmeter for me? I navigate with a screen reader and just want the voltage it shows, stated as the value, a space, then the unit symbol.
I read 370 mV
